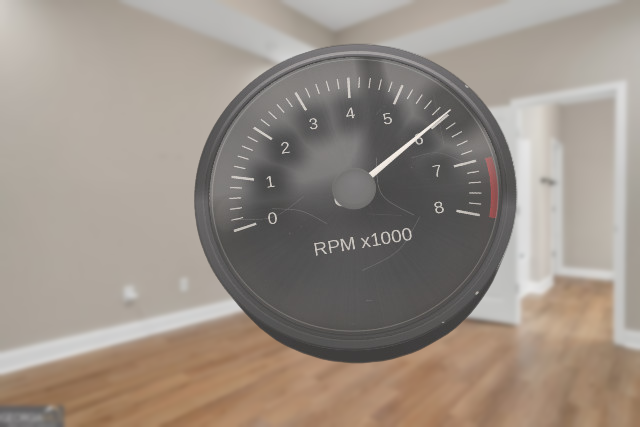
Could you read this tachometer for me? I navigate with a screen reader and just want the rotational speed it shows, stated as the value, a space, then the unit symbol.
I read 6000 rpm
